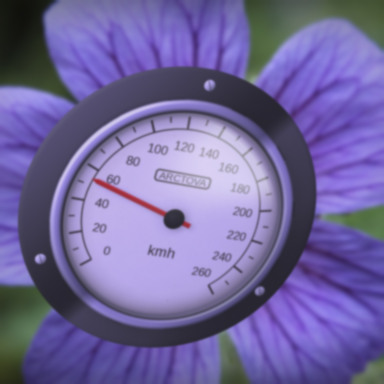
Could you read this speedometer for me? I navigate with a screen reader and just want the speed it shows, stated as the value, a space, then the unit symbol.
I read 55 km/h
